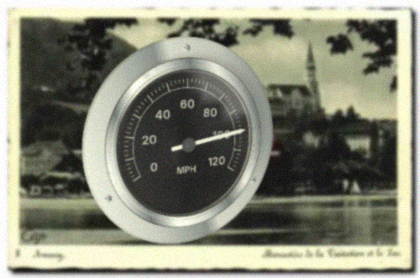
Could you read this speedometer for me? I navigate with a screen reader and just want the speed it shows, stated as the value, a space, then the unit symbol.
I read 100 mph
